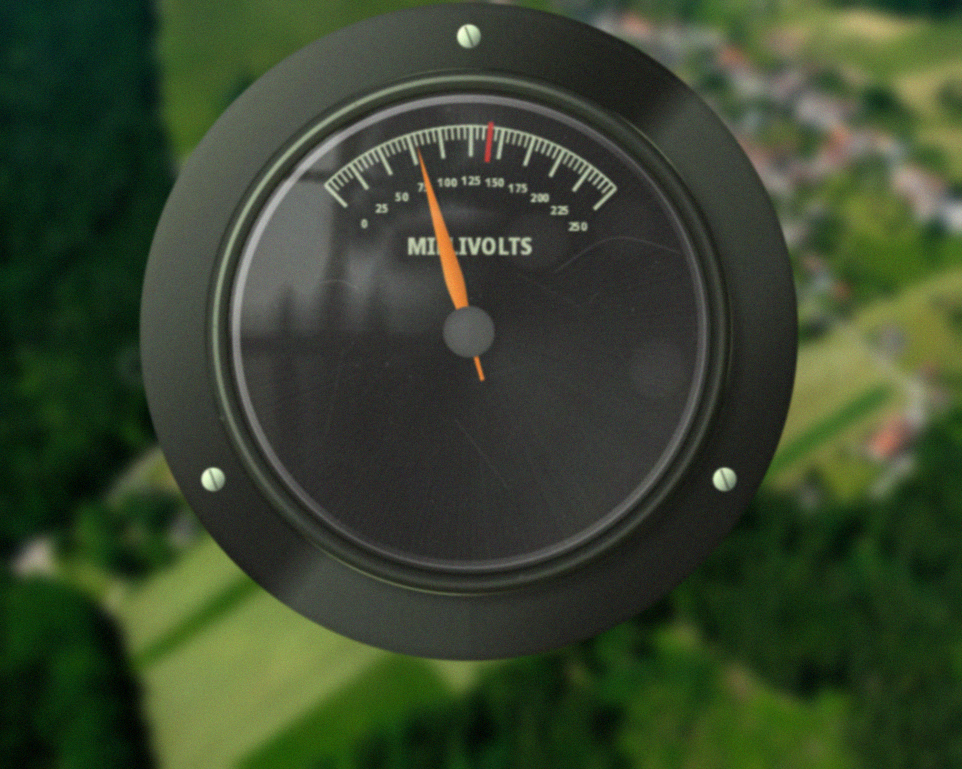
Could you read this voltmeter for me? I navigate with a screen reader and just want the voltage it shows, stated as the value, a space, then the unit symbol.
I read 80 mV
